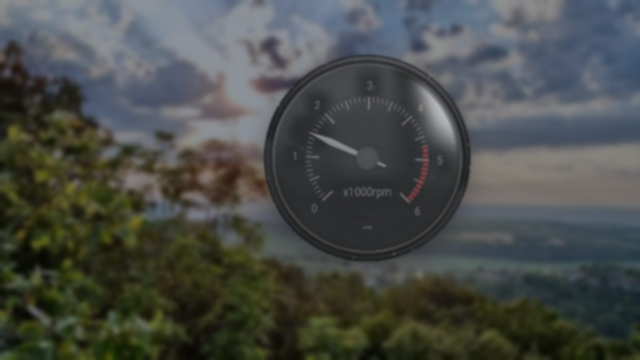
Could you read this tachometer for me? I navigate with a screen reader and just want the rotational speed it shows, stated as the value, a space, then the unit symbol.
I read 1500 rpm
